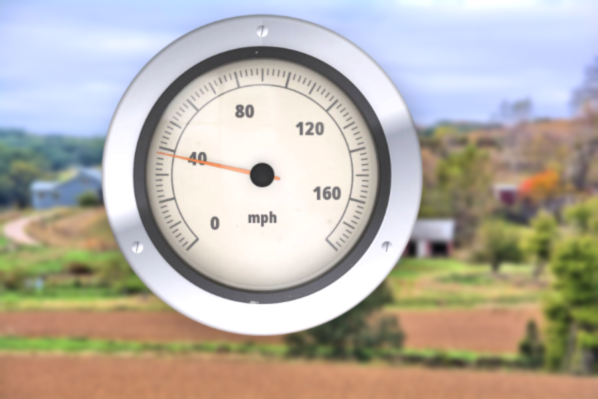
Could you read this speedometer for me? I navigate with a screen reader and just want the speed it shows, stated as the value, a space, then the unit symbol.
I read 38 mph
